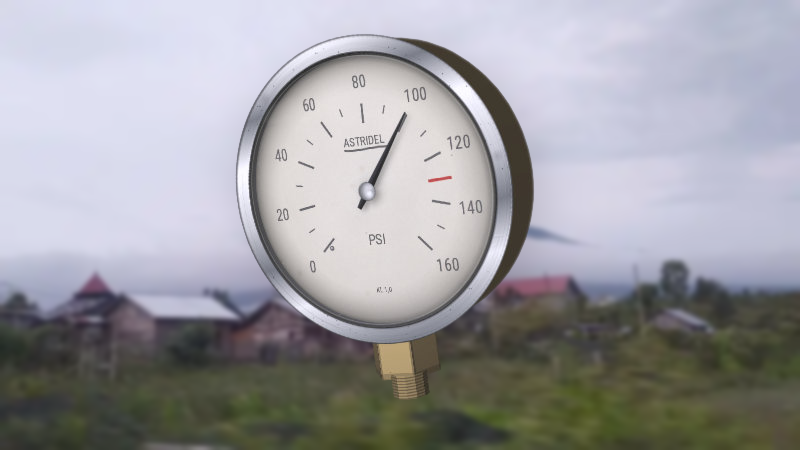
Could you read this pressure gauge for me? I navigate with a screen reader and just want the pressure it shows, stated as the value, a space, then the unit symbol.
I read 100 psi
